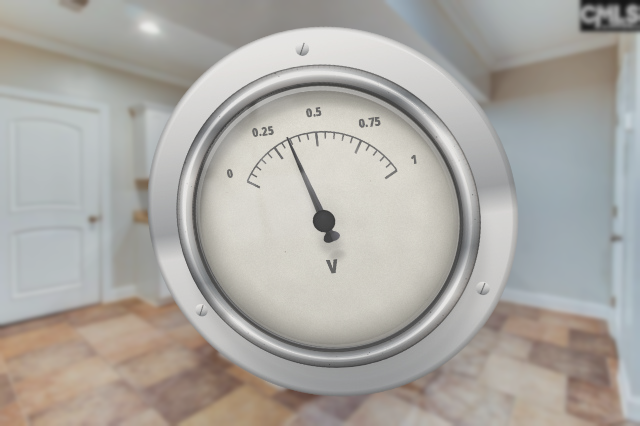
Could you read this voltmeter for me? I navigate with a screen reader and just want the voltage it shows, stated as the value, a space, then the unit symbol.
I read 0.35 V
